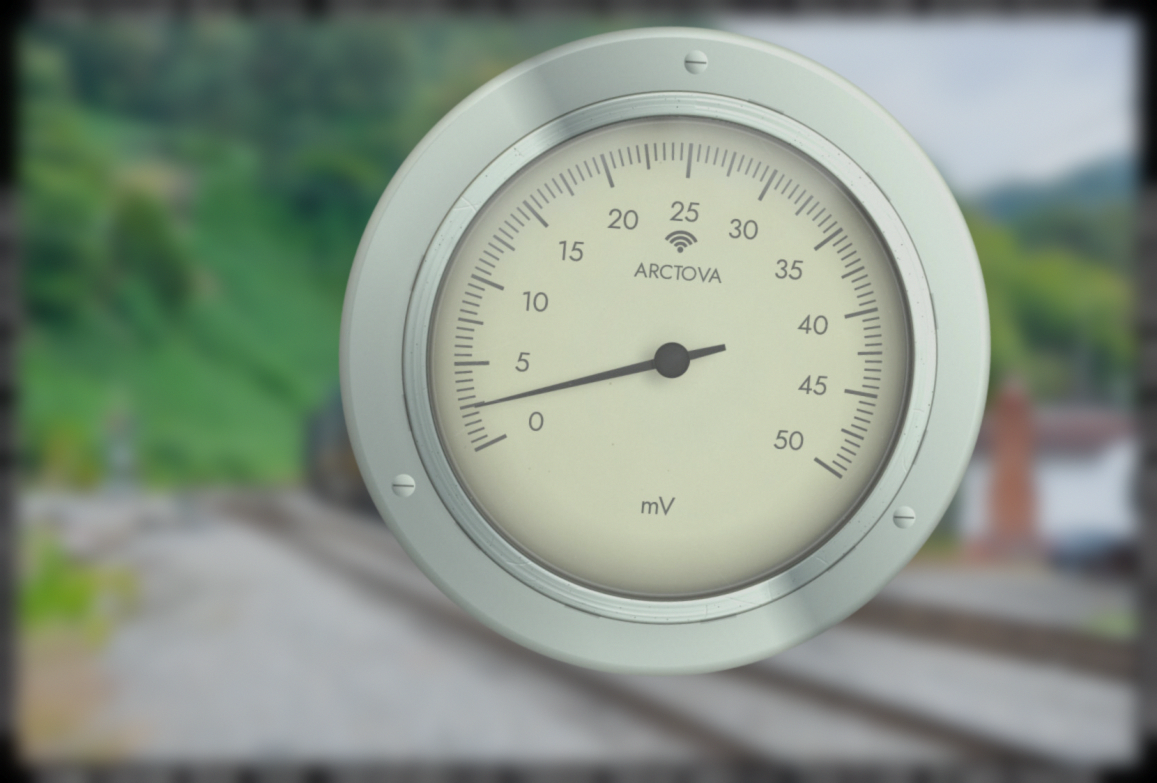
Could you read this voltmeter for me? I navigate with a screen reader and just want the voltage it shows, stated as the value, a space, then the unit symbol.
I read 2.5 mV
